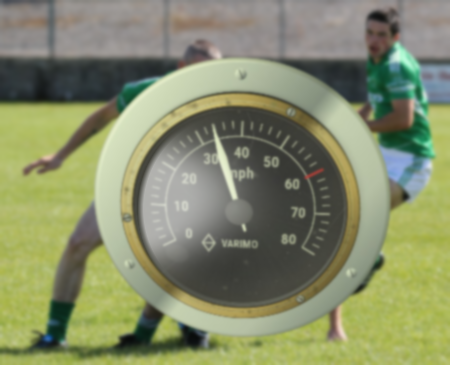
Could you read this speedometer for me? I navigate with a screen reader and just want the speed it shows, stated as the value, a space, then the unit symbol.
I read 34 mph
